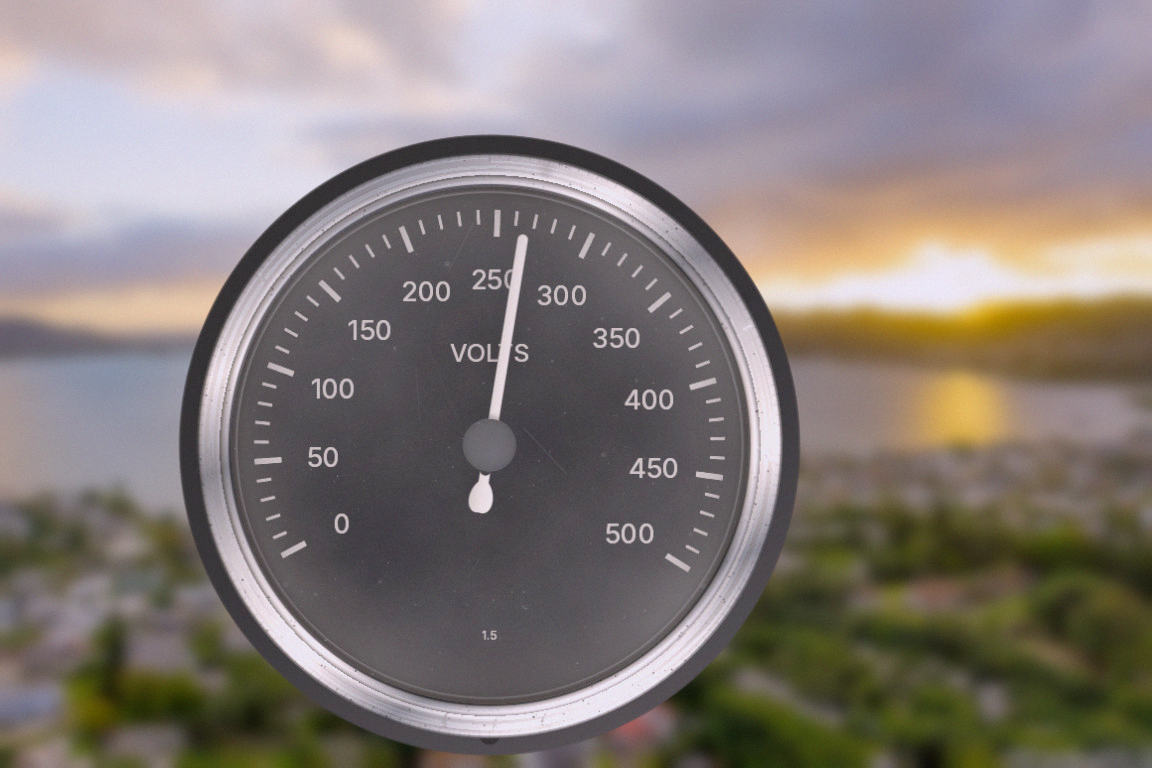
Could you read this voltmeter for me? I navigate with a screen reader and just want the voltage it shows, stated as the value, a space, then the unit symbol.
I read 265 V
